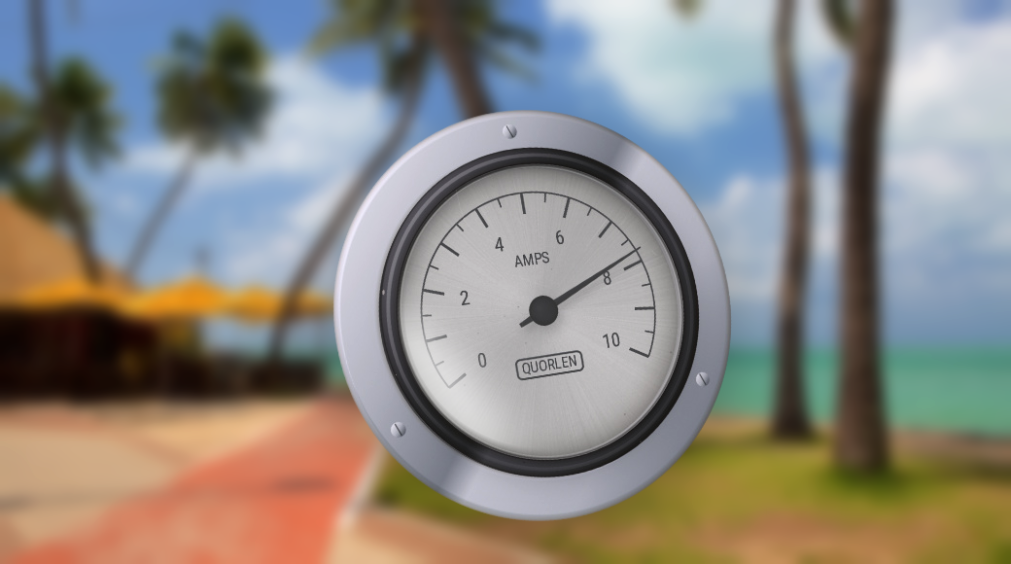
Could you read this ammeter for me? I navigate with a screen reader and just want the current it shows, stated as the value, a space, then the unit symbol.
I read 7.75 A
